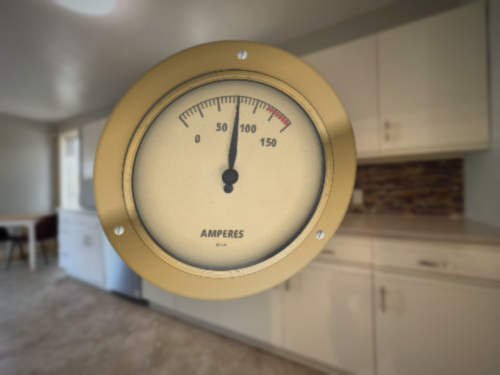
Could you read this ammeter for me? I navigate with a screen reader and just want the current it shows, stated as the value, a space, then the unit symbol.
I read 75 A
